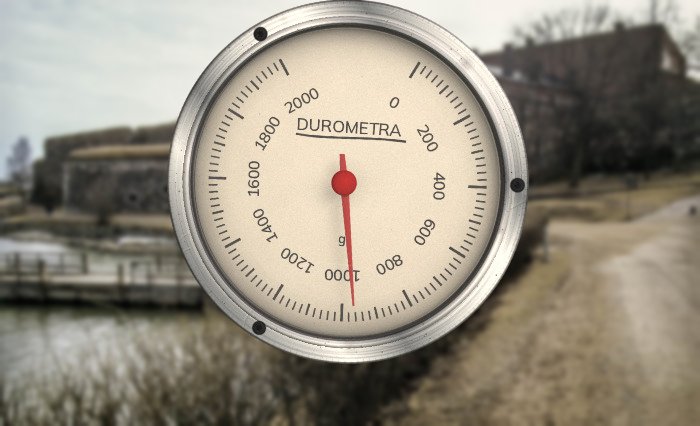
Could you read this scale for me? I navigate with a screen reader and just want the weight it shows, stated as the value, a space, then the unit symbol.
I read 960 g
